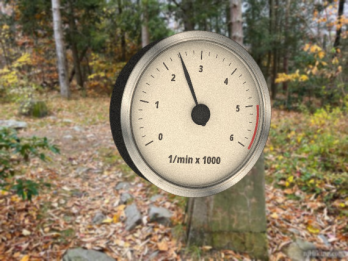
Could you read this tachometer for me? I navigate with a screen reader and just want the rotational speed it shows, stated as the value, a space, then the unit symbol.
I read 2400 rpm
